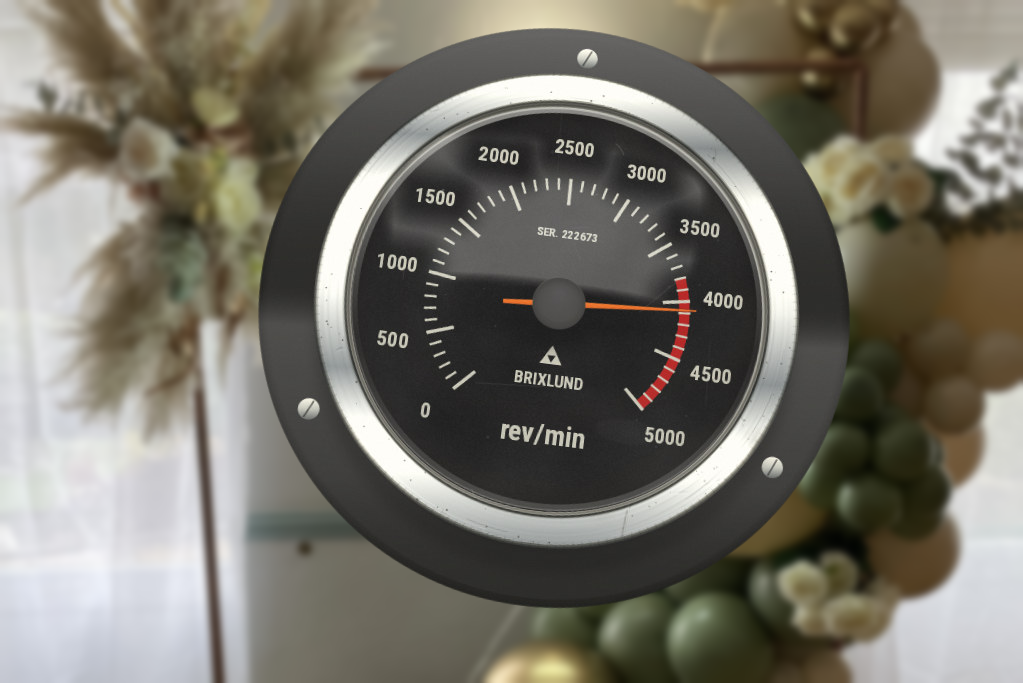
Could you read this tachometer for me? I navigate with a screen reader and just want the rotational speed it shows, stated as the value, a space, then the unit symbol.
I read 4100 rpm
